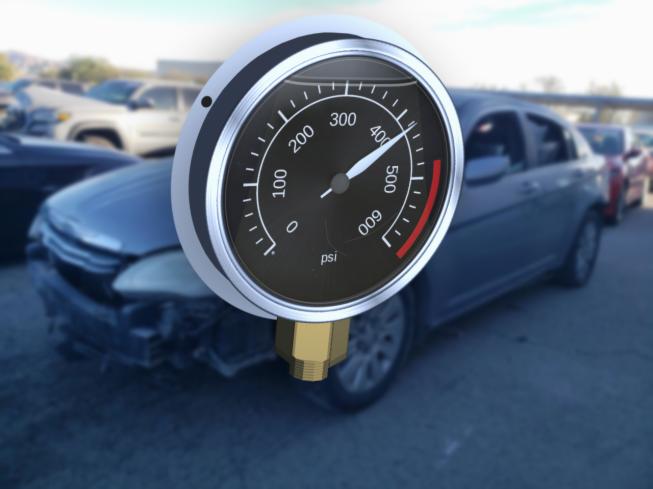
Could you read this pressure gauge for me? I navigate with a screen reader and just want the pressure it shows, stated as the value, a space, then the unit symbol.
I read 420 psi
